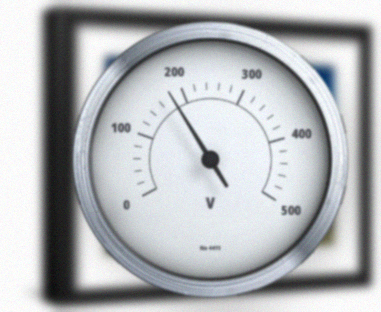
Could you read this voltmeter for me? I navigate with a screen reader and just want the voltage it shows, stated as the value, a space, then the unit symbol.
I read 180 V
